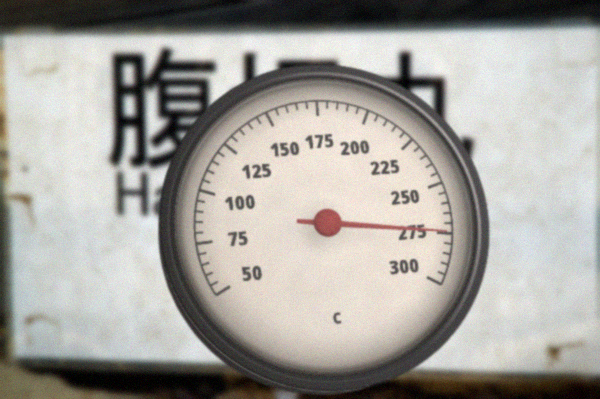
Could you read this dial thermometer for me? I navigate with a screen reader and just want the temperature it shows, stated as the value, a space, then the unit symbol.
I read 275 °C
